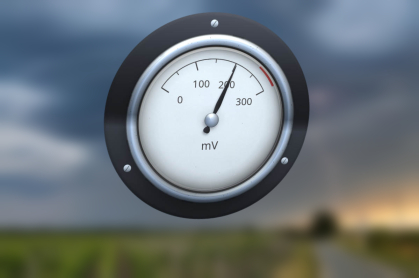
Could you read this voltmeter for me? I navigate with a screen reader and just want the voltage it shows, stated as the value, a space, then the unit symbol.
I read 200 mV
